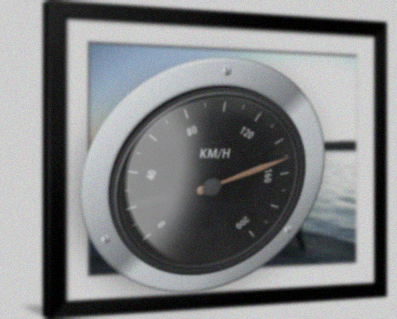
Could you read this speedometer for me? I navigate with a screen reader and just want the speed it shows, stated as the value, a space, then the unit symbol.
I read 150 km/h
